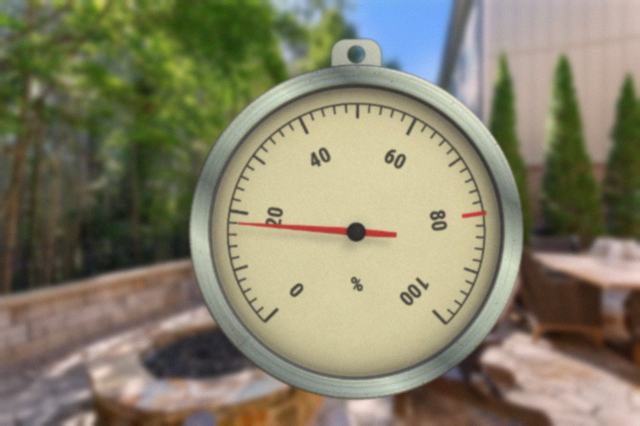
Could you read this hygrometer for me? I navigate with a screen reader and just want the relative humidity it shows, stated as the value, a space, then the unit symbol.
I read 18 %
